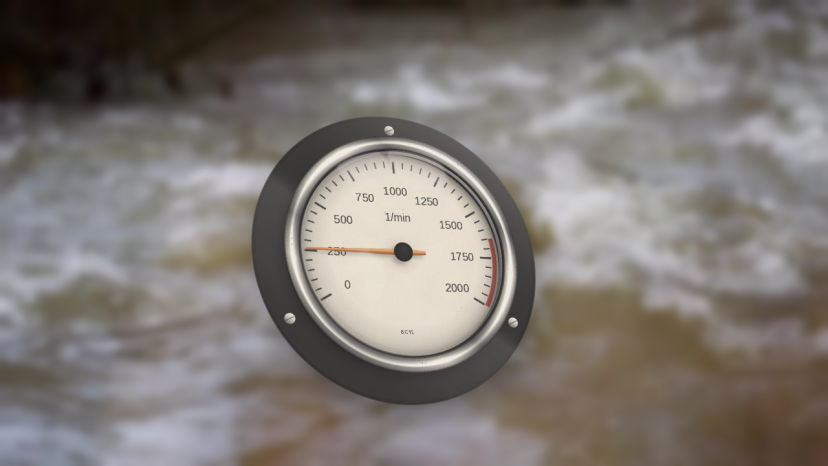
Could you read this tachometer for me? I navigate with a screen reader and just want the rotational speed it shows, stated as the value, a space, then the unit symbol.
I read 250 rpm
